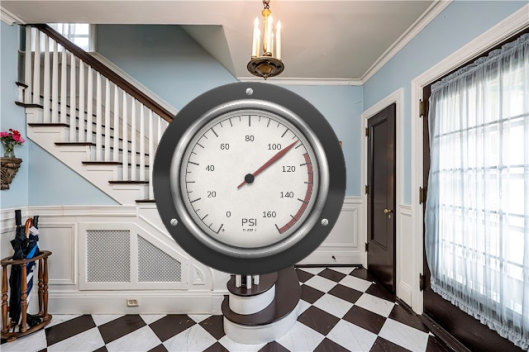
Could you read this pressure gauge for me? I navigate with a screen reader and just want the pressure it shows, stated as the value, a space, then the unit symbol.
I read 107.5 psi
